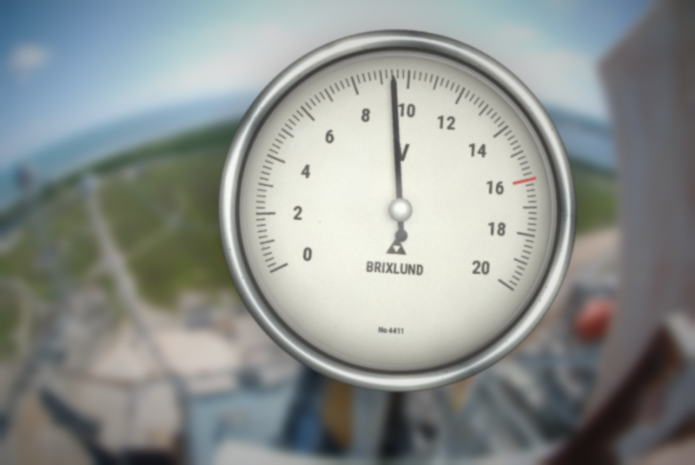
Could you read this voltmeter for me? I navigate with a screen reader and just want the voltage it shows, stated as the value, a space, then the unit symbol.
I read 9.4 V
